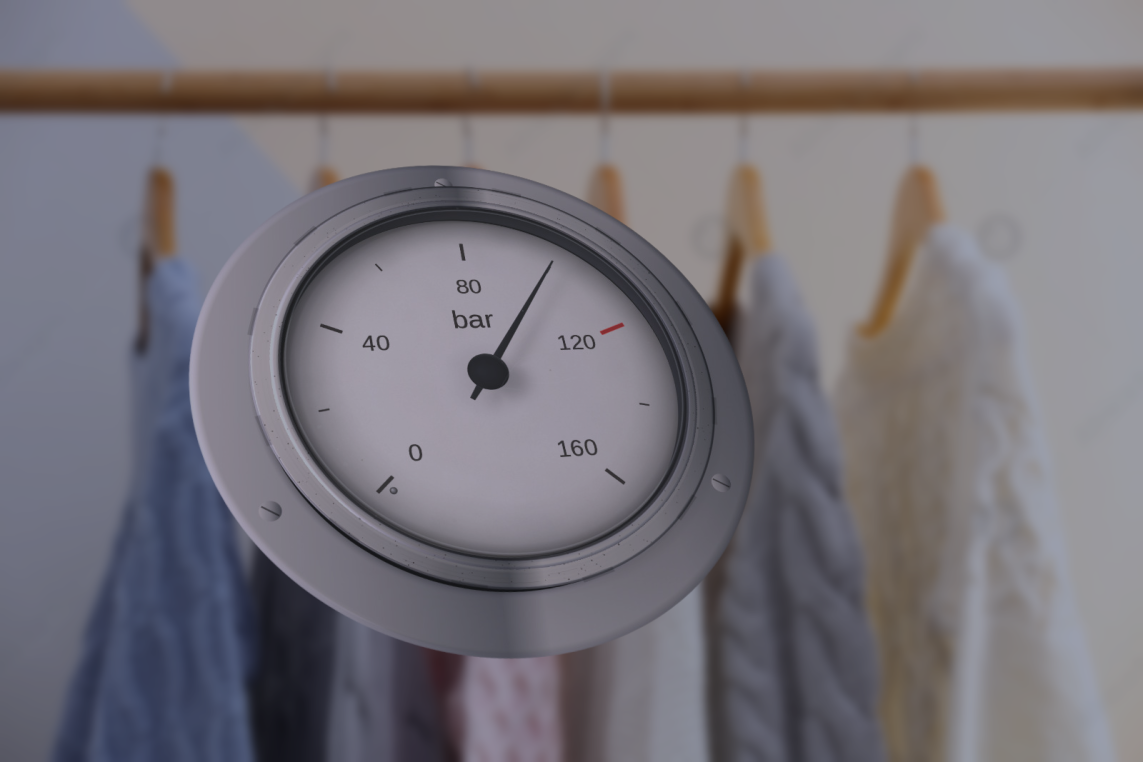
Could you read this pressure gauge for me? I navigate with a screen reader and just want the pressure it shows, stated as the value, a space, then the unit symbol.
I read 100 bar
